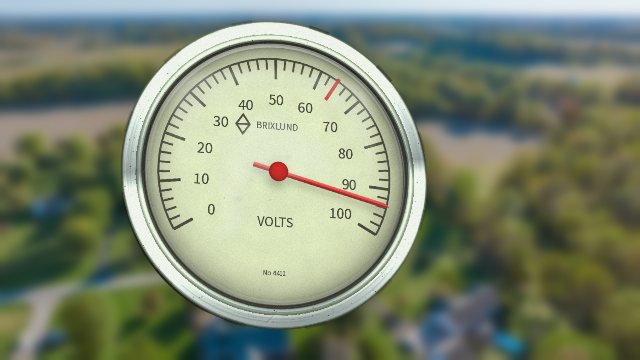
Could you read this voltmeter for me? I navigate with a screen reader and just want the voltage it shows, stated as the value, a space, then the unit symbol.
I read 94 V
